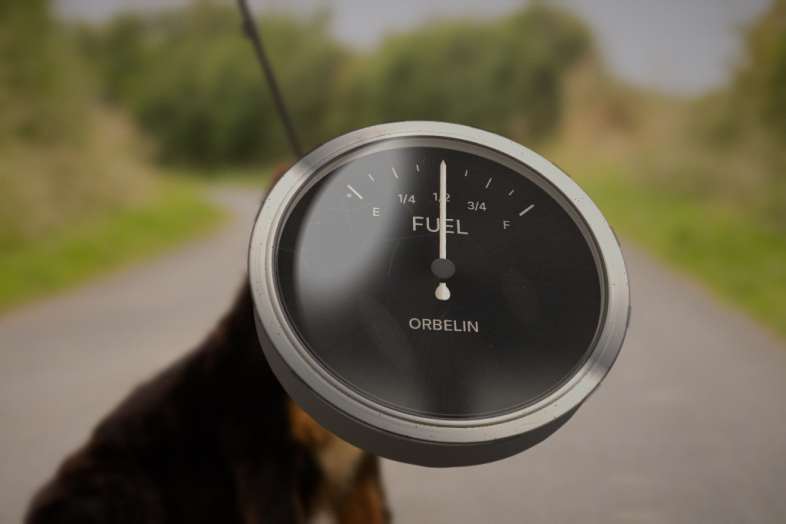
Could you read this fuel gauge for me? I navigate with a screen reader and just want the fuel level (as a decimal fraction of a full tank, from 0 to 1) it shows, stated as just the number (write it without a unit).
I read 0.5
